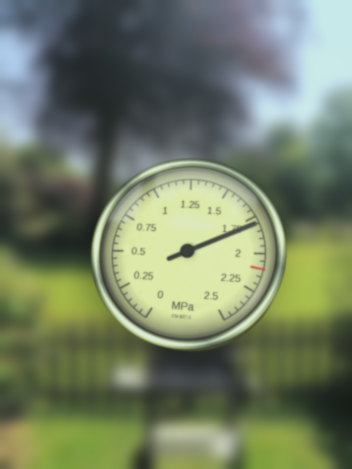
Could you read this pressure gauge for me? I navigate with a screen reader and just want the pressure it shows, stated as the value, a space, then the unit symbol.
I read 1.8 MPa
